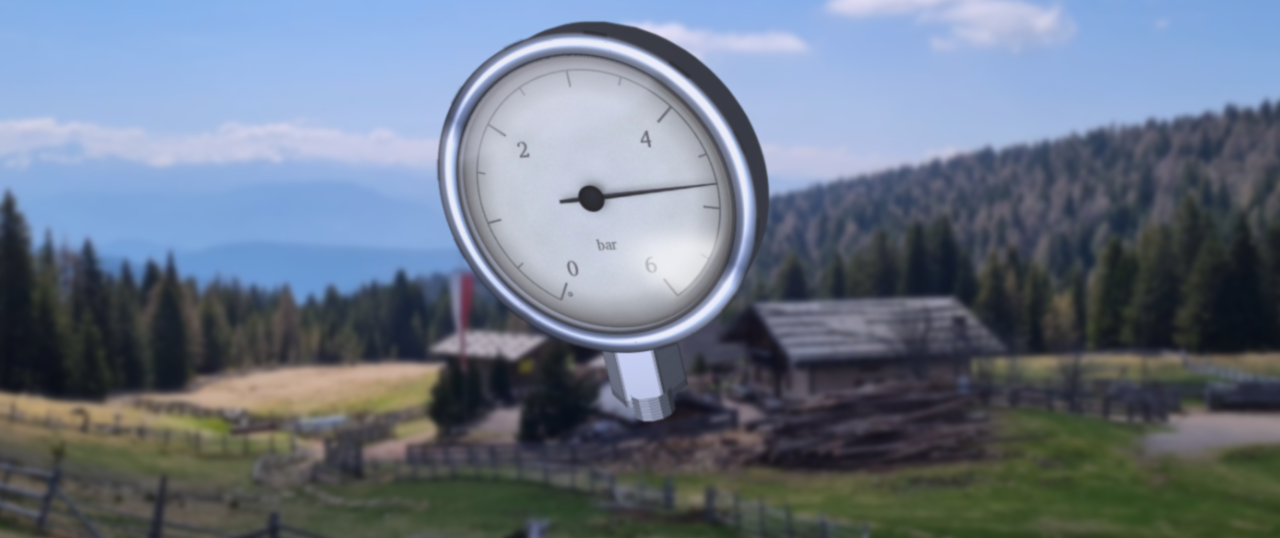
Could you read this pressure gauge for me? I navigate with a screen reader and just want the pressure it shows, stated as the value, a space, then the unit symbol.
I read 4.75 bar
